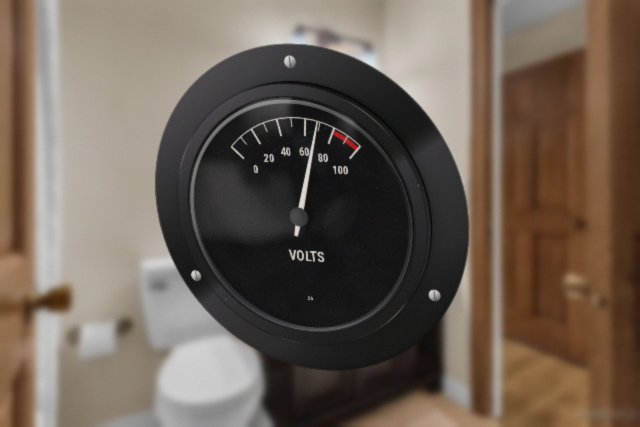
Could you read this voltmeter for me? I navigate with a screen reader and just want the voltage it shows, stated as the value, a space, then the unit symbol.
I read 70 V
